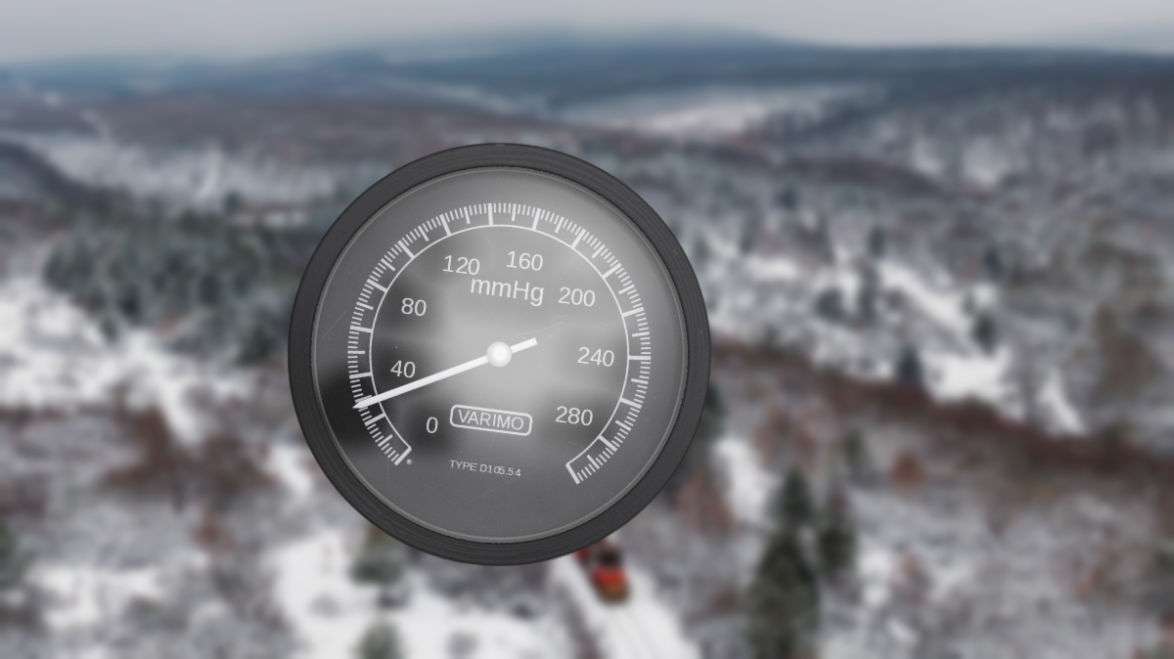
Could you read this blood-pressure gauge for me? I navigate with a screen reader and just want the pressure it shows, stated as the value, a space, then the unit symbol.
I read 28 mmHg
